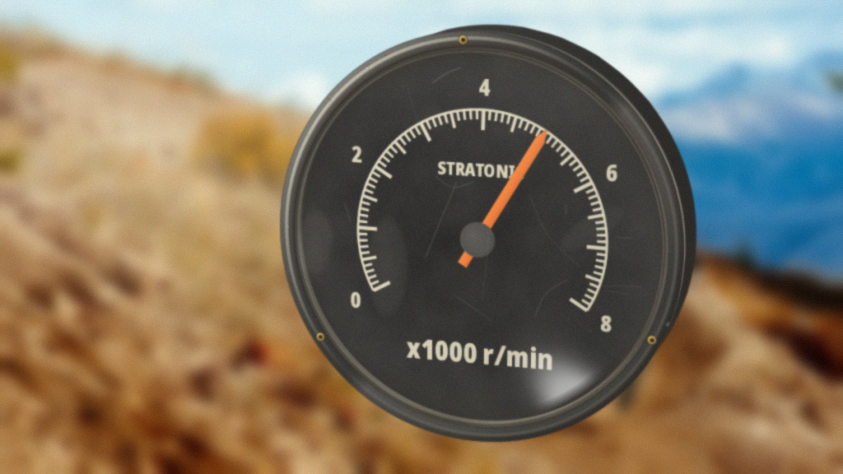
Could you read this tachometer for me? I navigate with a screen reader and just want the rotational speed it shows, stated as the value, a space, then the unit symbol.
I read 5000 rpm
